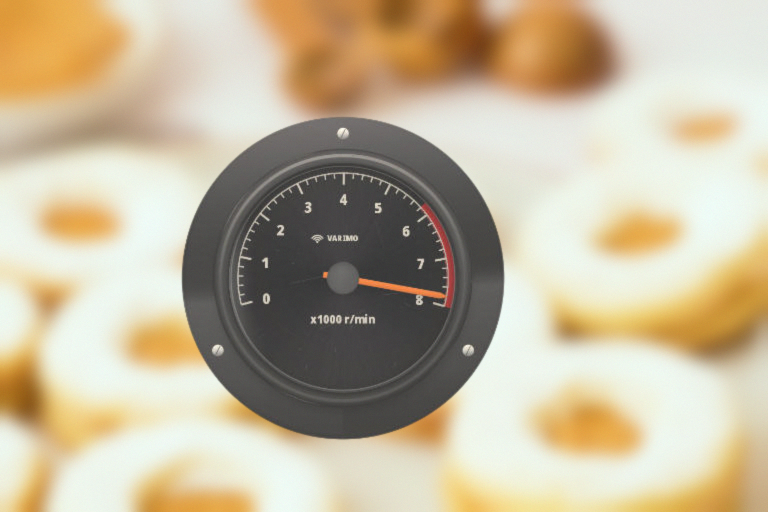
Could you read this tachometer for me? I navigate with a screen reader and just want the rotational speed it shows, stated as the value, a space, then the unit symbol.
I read 7800 rpm
